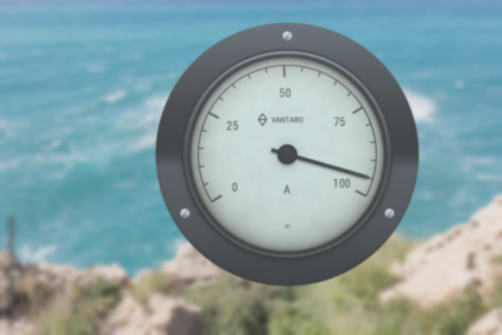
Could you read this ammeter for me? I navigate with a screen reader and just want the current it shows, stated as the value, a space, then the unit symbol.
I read 95 A
